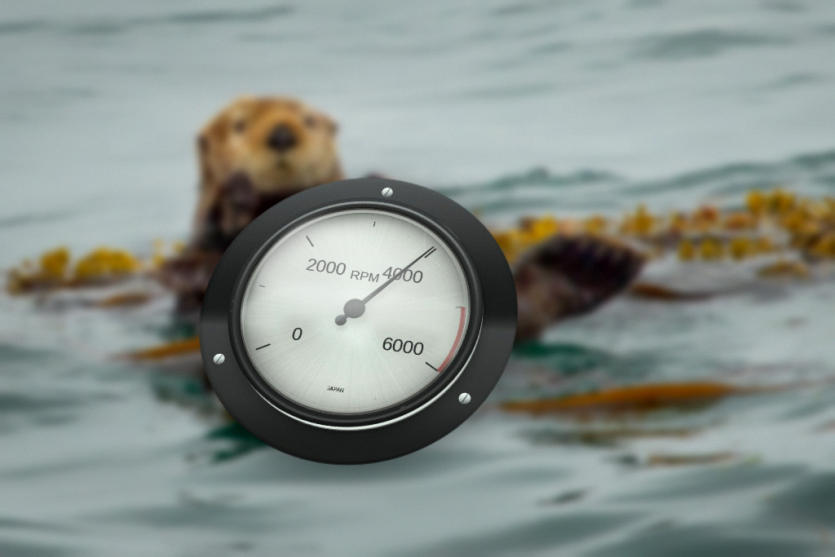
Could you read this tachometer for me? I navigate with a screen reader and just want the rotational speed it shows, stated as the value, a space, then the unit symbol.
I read 4000 rpm
